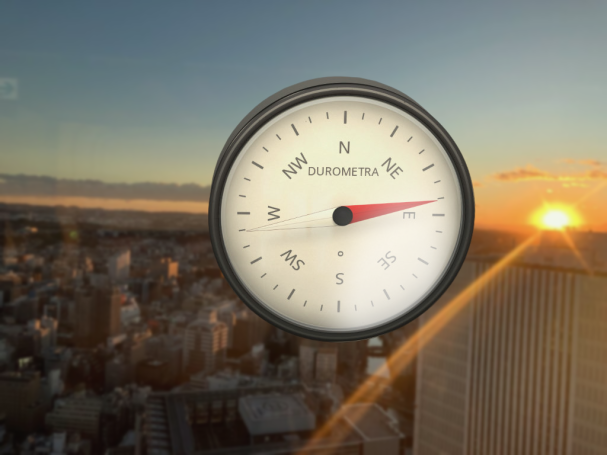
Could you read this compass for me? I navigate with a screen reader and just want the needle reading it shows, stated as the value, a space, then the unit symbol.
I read 80 °
